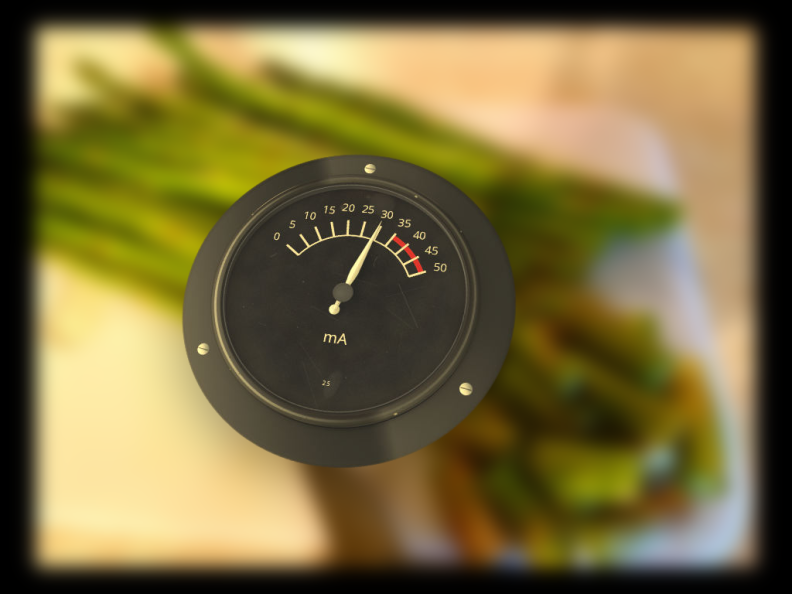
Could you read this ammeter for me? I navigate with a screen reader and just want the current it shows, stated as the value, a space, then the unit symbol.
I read 30 mA
